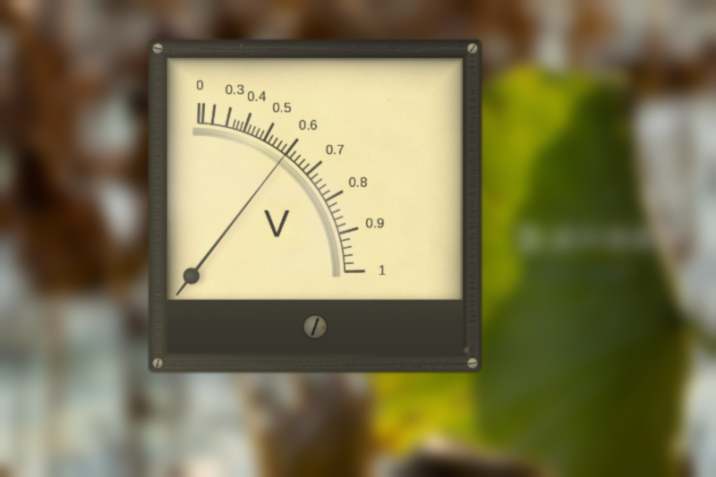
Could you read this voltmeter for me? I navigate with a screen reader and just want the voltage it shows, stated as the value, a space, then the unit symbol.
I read 0.6 V
